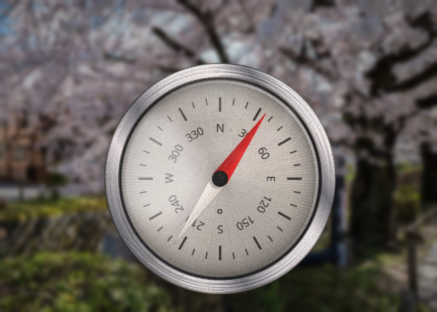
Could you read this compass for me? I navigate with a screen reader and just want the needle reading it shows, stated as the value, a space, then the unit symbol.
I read 35 °
